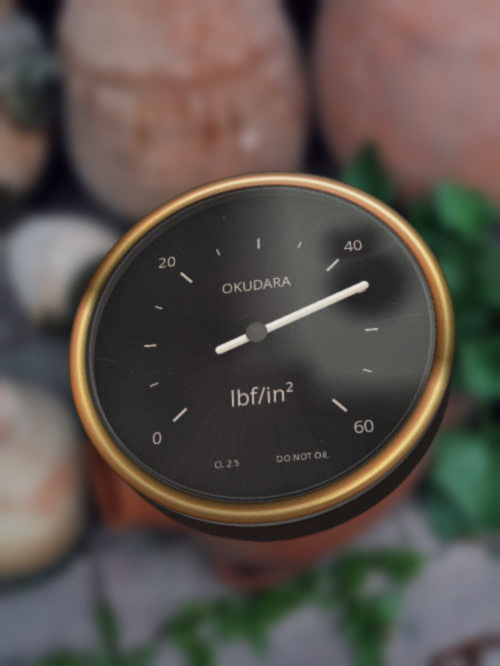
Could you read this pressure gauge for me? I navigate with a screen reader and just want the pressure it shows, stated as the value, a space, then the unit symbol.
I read 45 psi
